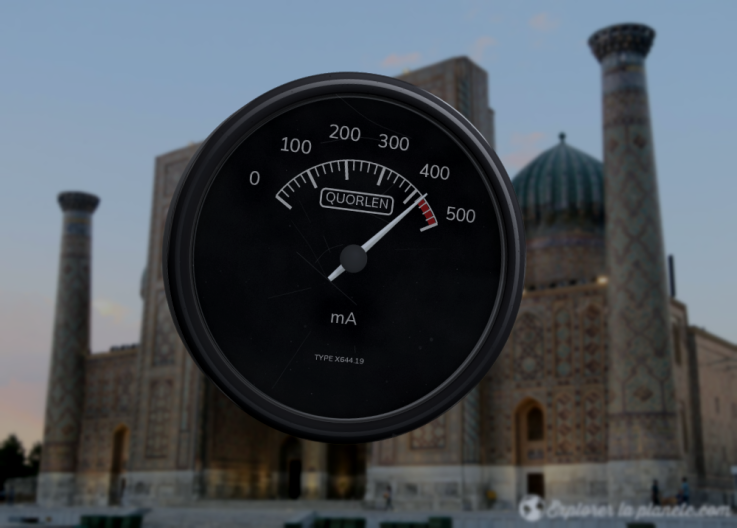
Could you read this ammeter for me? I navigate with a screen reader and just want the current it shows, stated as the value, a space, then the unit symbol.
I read 420 mA
